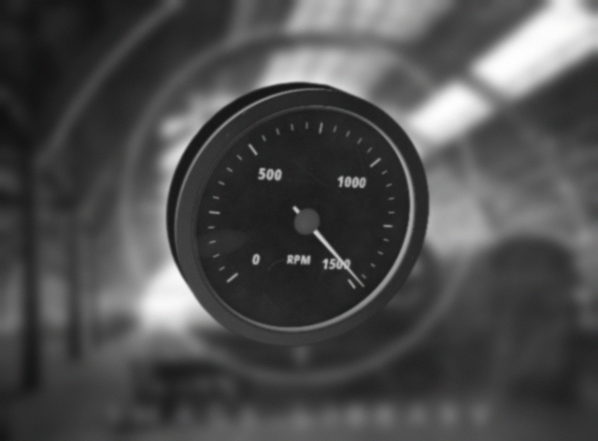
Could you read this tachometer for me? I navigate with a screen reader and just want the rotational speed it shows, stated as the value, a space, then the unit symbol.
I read 1475 rpm
